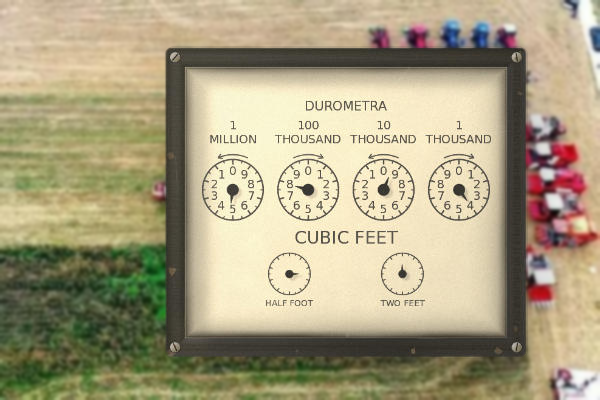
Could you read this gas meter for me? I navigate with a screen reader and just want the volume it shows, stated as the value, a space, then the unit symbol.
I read 479400 ft³
